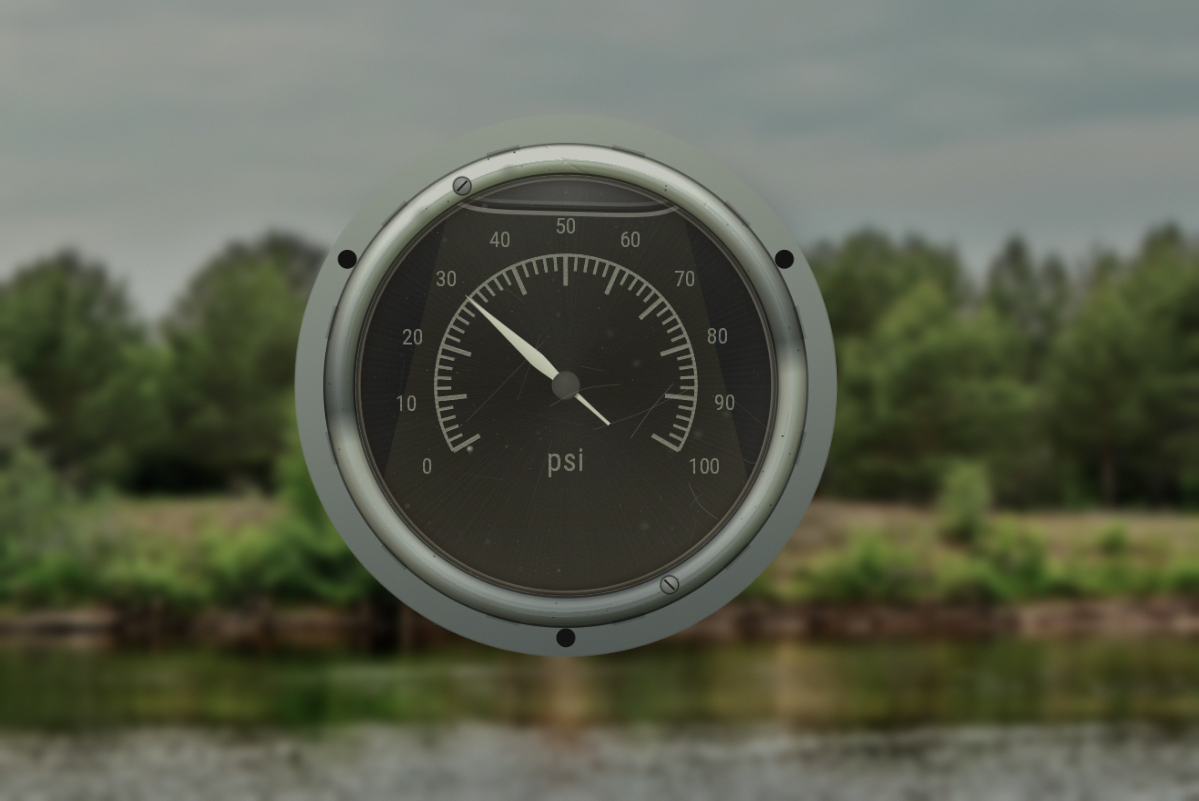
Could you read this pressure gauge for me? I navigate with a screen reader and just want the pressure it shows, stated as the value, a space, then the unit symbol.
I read 30 psi
